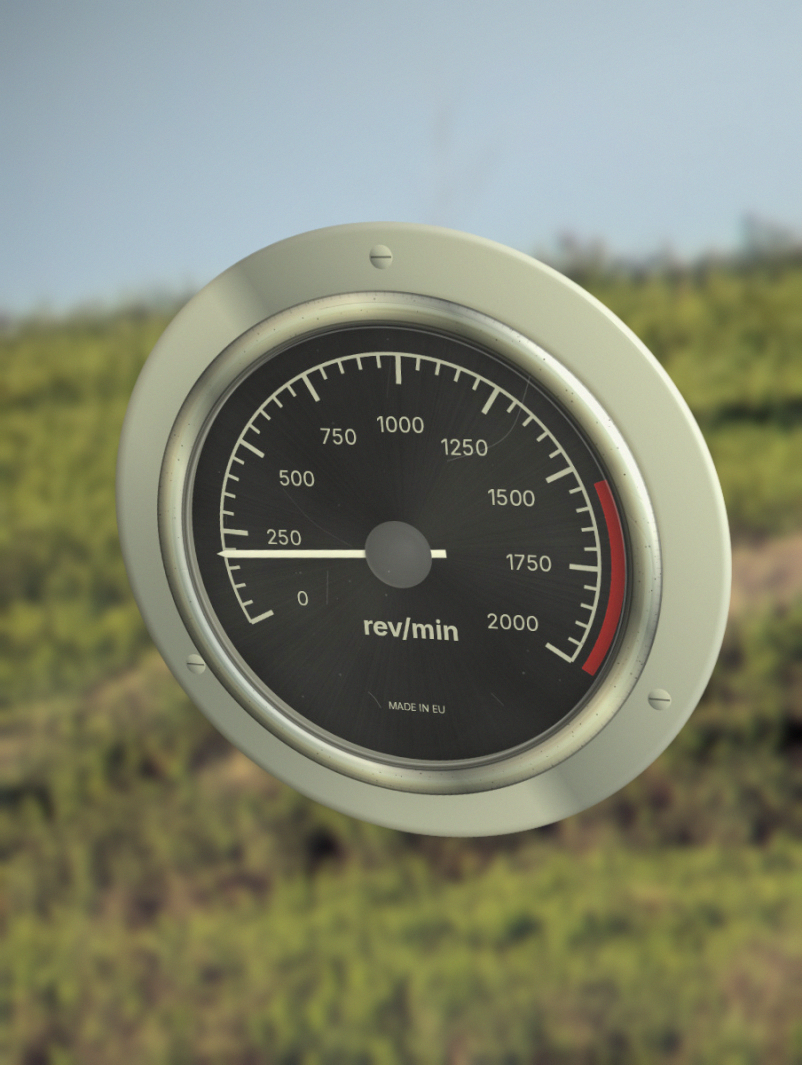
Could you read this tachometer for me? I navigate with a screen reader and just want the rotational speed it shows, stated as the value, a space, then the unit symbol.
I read 200 rpm
